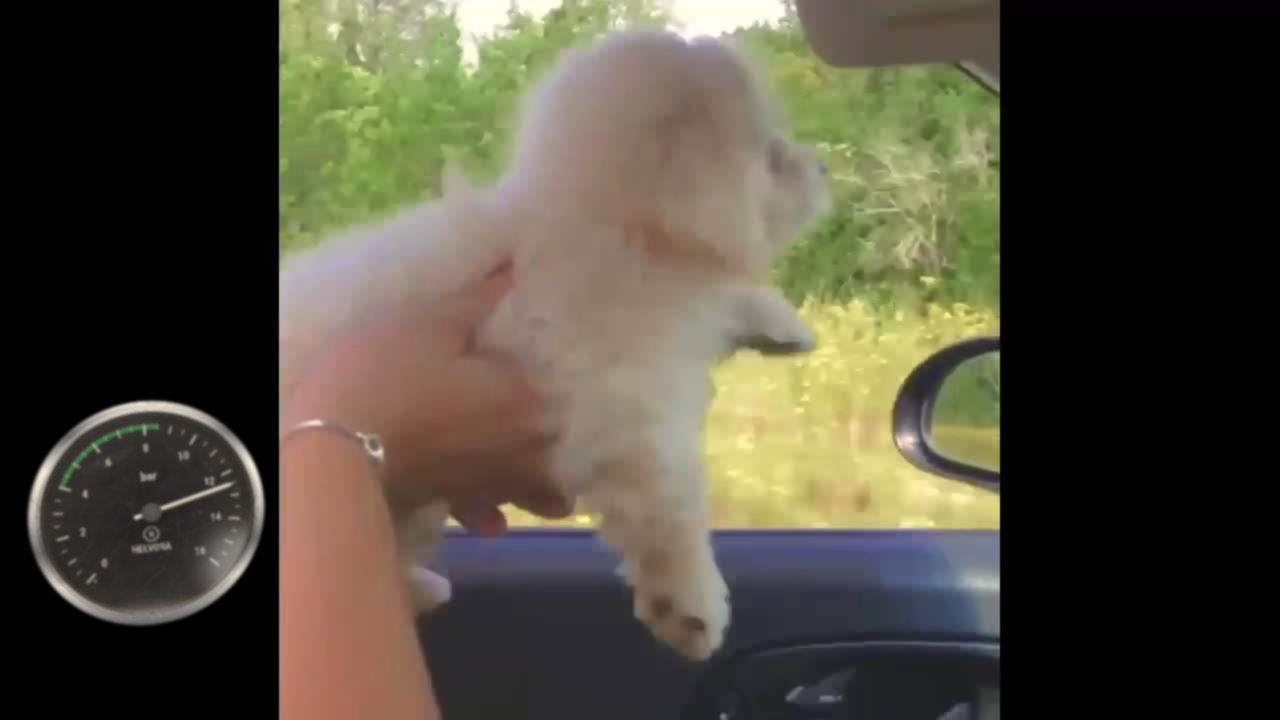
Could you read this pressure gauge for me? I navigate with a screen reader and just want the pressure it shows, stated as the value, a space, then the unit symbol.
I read 12.5 bar
